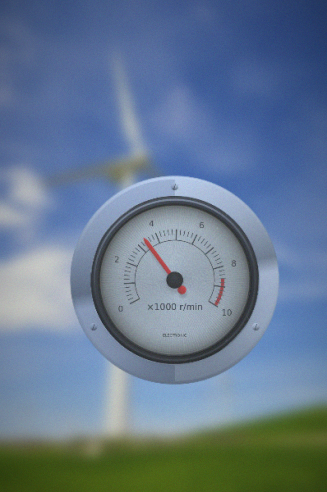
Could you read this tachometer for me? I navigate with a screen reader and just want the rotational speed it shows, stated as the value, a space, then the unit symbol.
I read 3400 rpm
